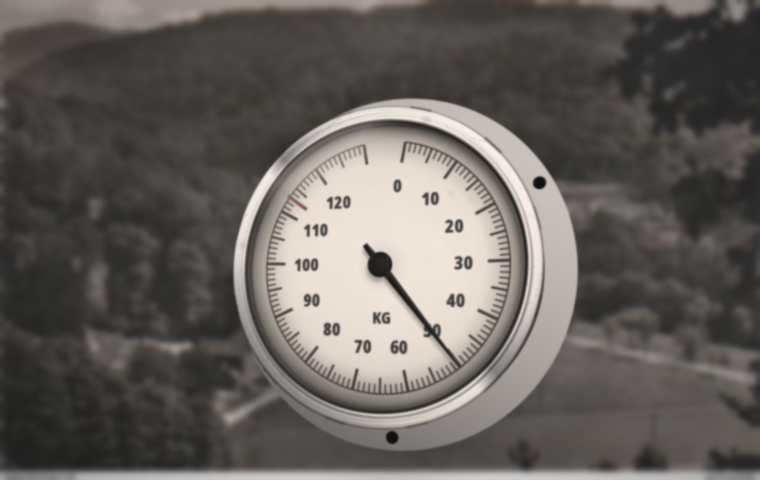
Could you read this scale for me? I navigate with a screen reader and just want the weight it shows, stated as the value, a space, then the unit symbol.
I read 50 kg
